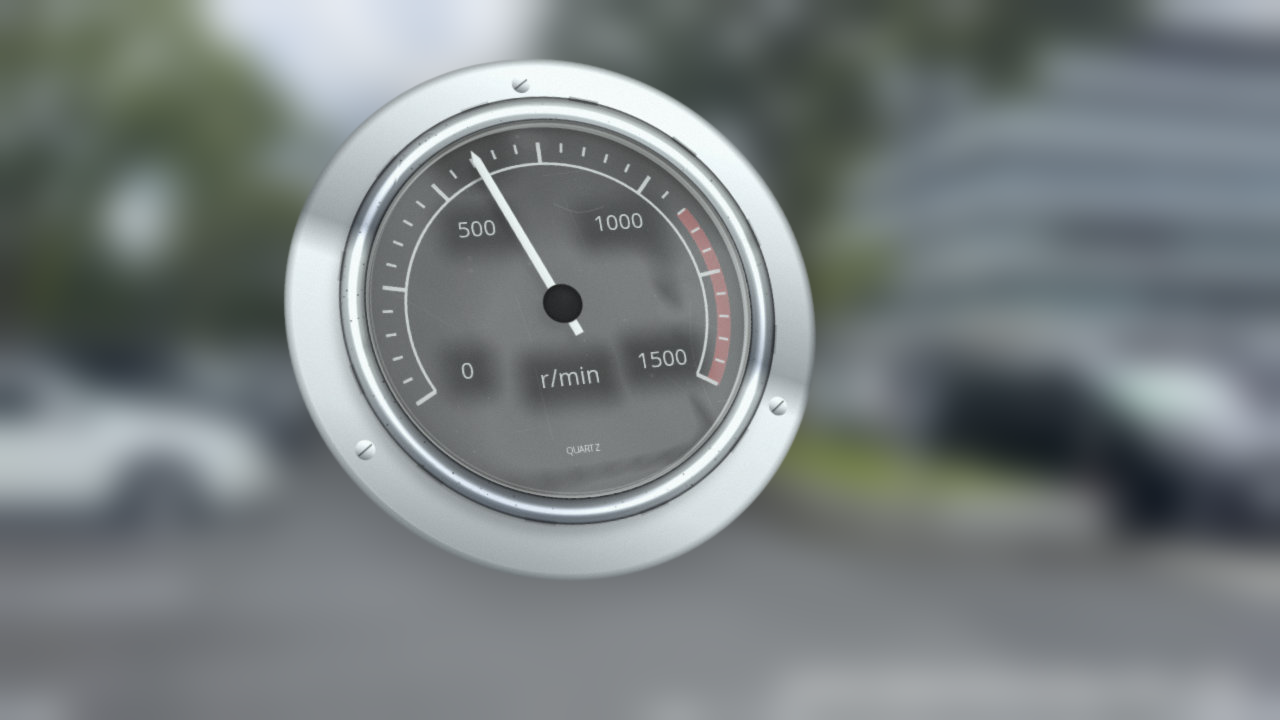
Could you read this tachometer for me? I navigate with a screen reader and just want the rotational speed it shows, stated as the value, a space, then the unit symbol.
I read 600 rpm
